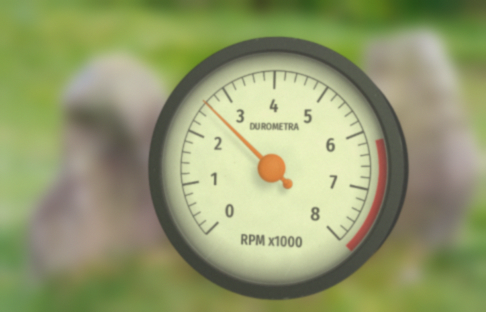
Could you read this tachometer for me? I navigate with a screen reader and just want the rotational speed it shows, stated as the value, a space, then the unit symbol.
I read 2600 rpm
